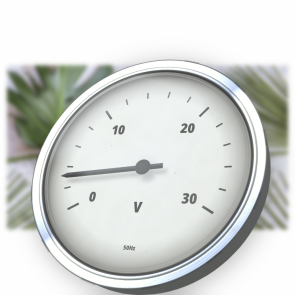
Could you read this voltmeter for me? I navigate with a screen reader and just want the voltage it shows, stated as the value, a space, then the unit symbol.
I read 3 V
